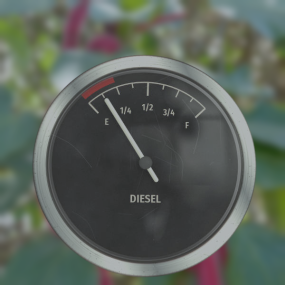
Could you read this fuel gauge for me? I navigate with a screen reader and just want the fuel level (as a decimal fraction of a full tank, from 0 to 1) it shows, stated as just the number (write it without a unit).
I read 0.125
